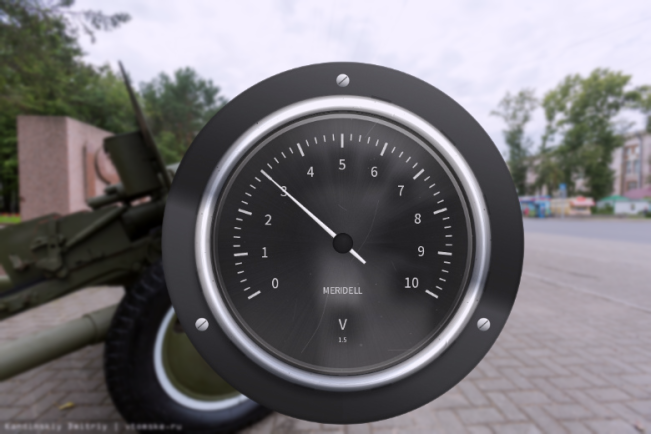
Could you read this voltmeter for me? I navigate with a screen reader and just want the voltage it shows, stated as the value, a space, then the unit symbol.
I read 3 V
